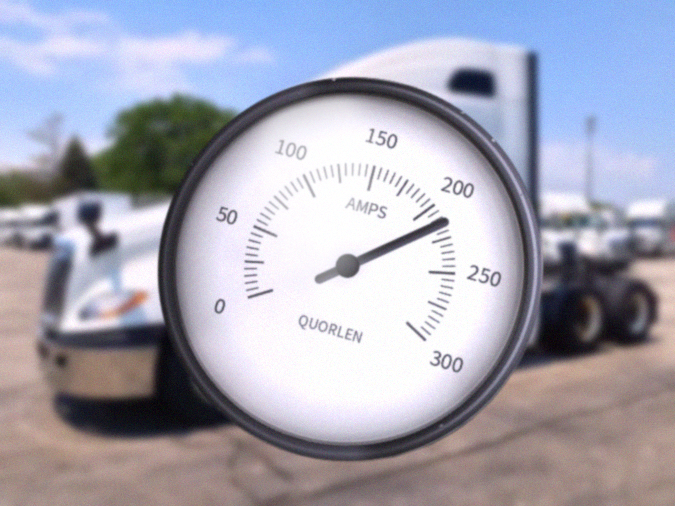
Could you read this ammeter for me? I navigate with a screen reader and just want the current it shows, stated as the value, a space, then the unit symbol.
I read 215 A
